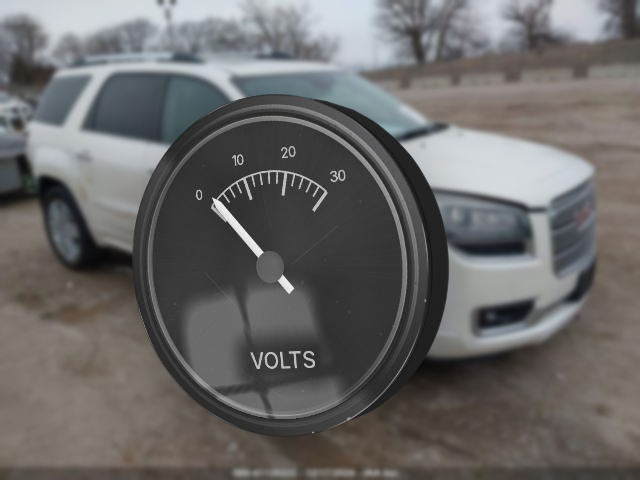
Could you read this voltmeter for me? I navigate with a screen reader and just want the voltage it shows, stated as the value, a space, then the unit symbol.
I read 2 V
